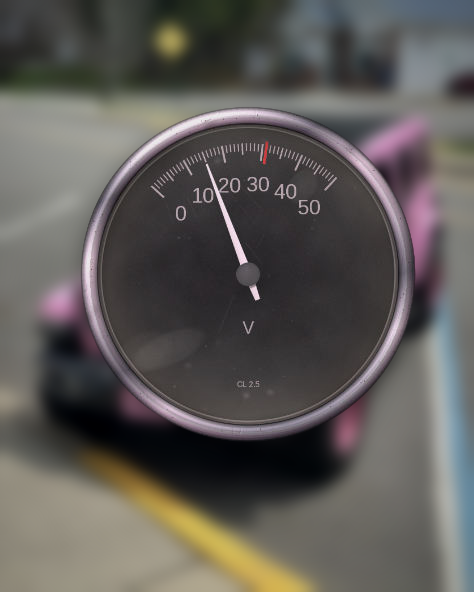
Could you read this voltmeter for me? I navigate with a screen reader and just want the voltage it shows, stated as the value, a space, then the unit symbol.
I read 15 V
